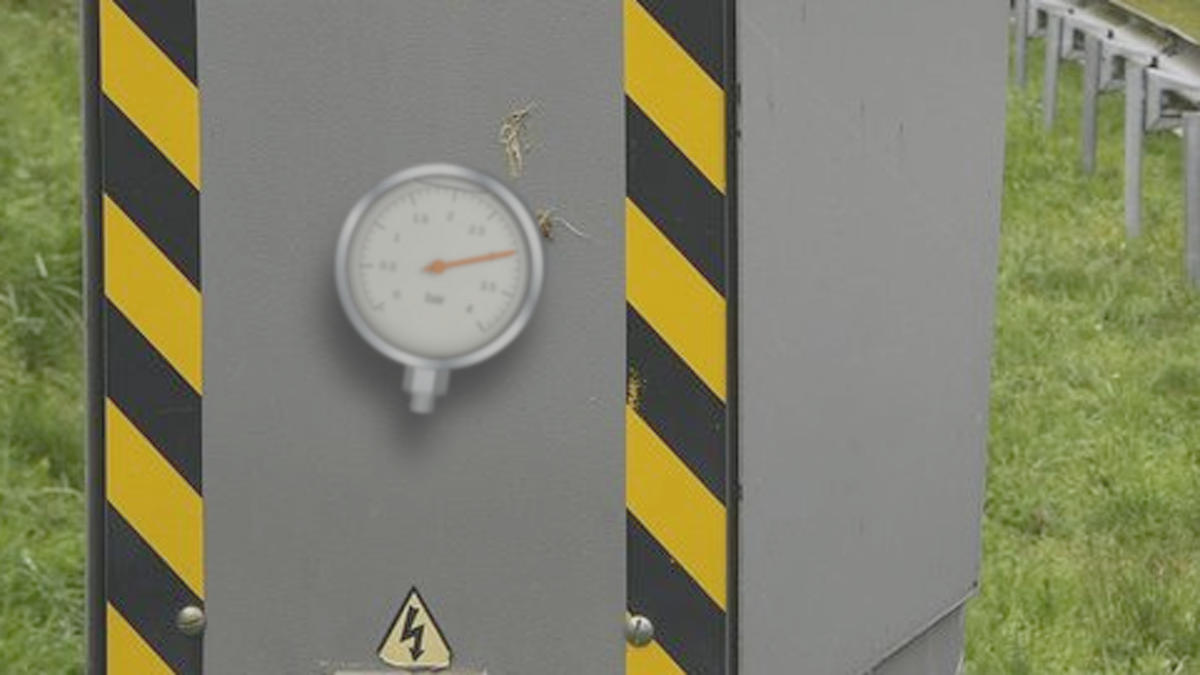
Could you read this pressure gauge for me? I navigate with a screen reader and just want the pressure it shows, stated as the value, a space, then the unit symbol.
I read 3 bar
